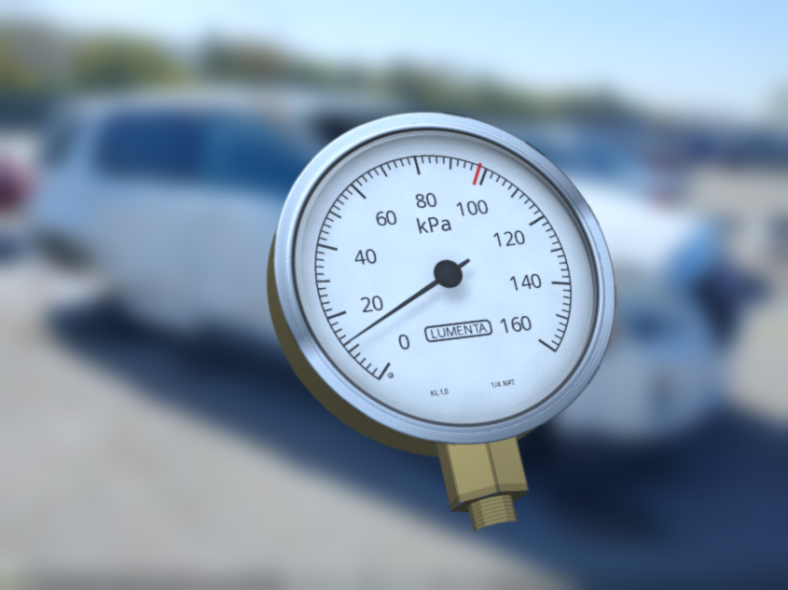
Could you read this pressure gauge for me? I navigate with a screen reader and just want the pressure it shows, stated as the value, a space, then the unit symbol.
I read 12 kPa
